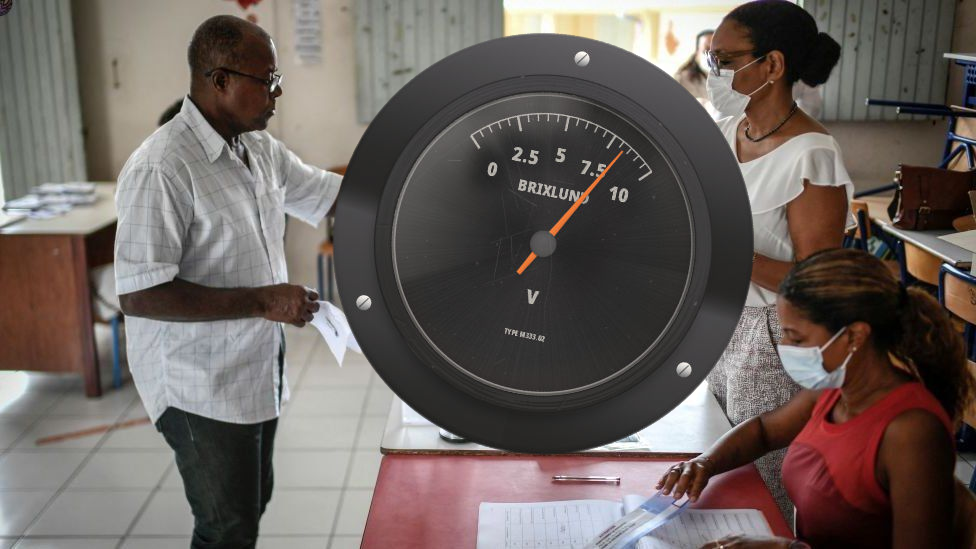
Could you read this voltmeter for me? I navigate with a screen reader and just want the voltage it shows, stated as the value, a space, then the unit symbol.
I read 8.25 V
